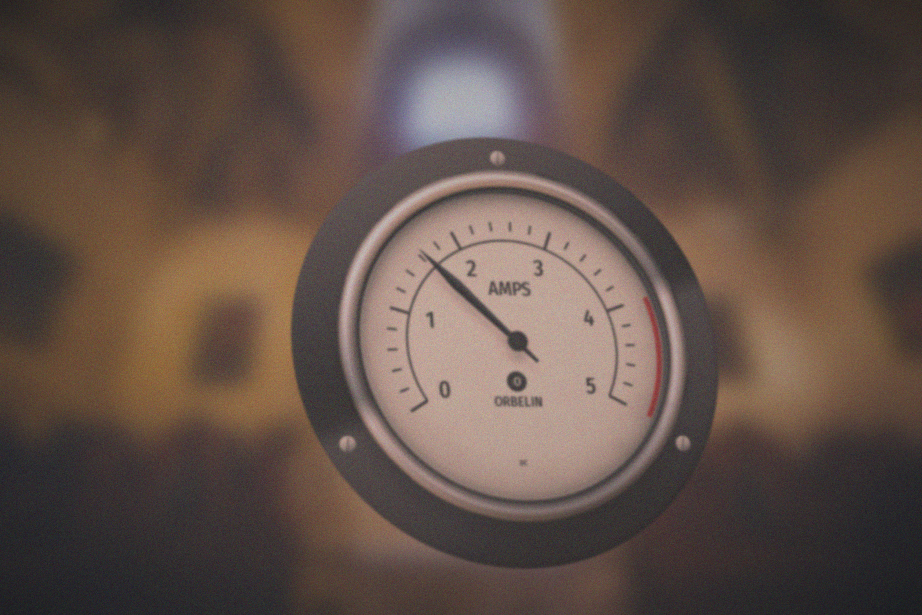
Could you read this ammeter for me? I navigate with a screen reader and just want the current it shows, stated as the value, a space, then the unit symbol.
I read 1.6 A
